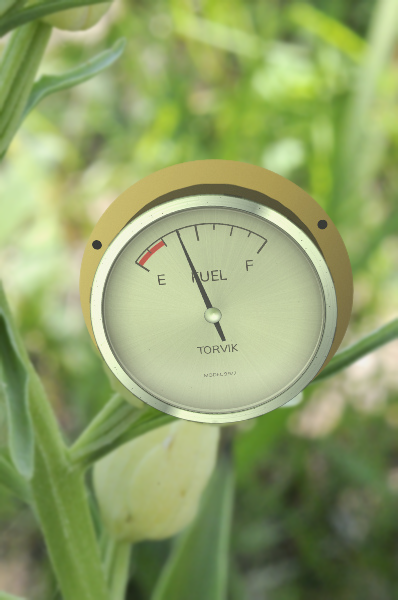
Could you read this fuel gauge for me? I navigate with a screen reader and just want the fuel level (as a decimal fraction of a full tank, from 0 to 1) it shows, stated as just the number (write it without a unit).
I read 0.375
